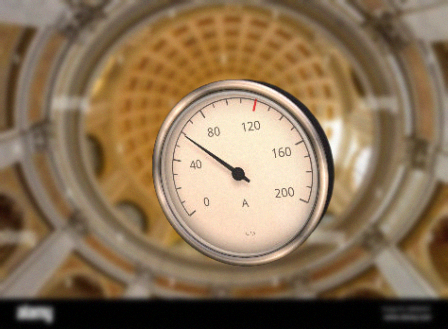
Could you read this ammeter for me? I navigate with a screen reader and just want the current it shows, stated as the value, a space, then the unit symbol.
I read 60 A
